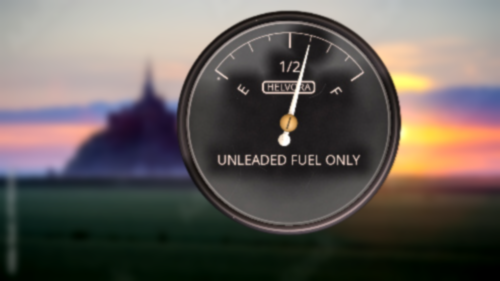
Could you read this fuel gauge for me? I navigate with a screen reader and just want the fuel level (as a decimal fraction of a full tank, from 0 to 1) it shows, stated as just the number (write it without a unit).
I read 0.625
